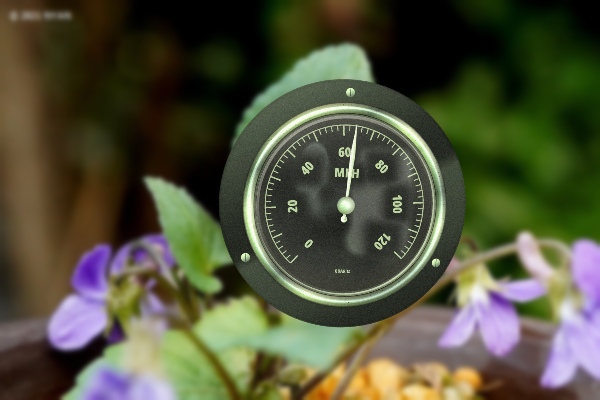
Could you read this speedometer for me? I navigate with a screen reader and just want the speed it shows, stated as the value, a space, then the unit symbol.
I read 64 mph
